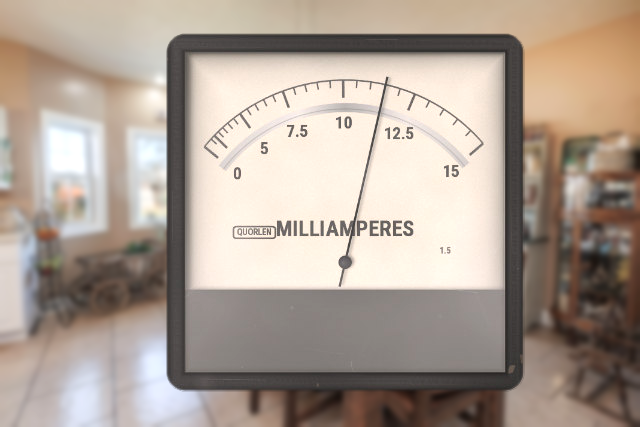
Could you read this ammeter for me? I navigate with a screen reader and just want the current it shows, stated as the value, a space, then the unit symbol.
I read 11.5 mA
